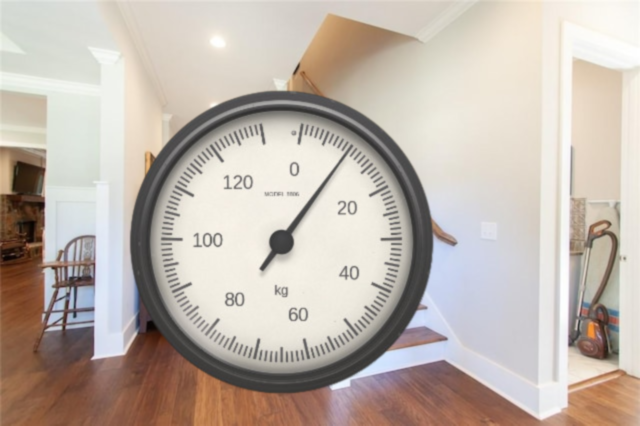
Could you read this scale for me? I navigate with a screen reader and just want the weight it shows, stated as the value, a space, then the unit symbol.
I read 10 kg
